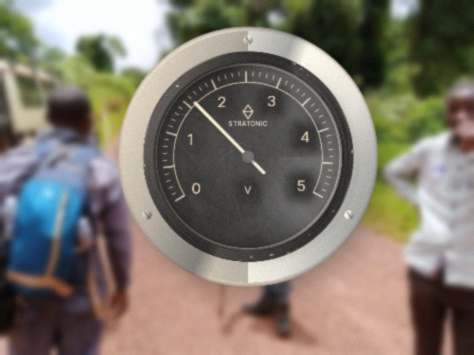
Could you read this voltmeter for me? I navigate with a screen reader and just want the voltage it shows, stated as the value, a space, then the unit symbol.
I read 1.6 V
